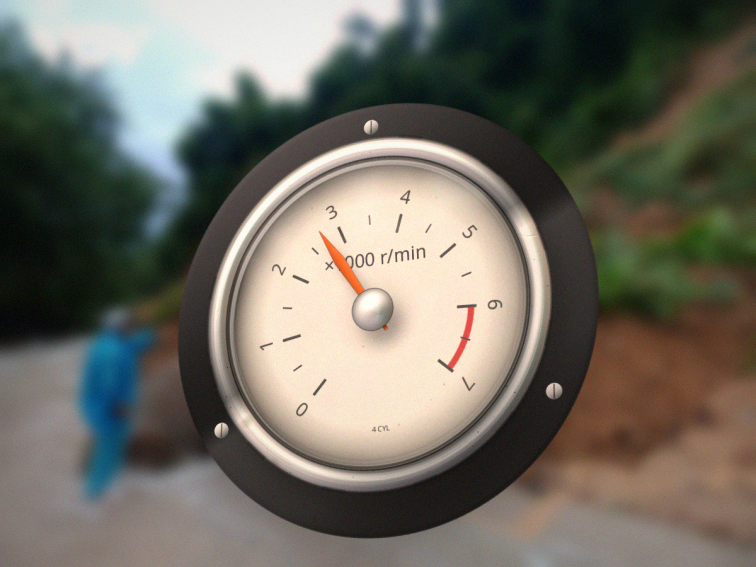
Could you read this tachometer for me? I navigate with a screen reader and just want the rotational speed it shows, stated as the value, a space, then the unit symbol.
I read 2750 rpm
